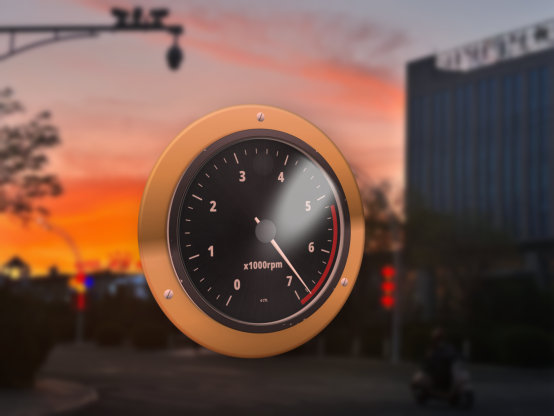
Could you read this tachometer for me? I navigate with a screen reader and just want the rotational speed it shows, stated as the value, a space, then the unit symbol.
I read 6800 rpm
